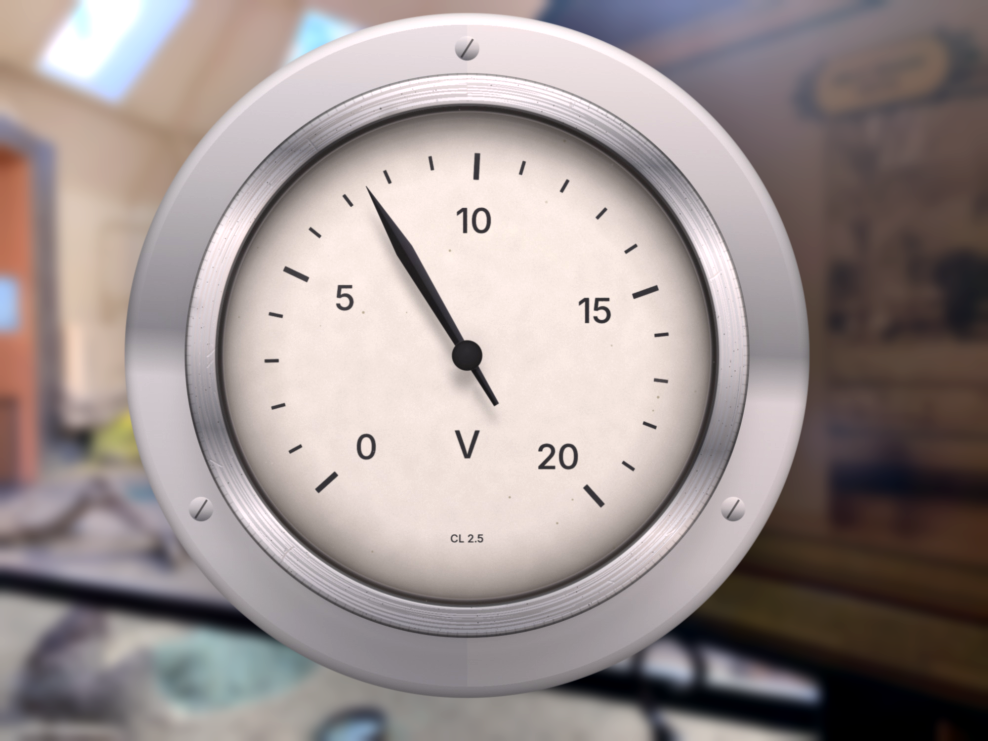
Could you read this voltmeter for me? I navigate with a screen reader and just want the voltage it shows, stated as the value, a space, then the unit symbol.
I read 7.5 V
